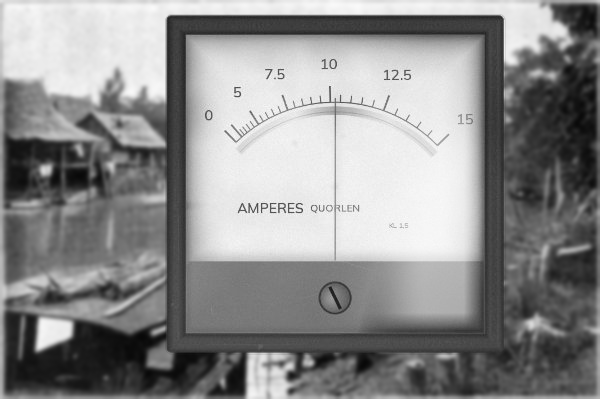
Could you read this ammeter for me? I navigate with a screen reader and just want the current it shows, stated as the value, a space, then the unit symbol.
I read 10.25 A
